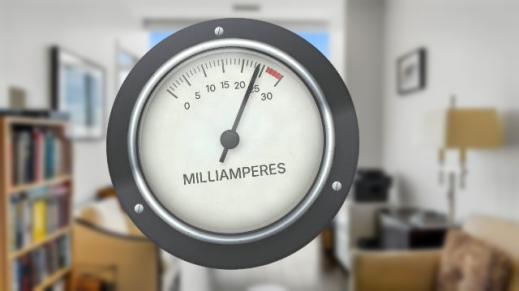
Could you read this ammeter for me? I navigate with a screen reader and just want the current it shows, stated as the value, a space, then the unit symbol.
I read 24 mA
